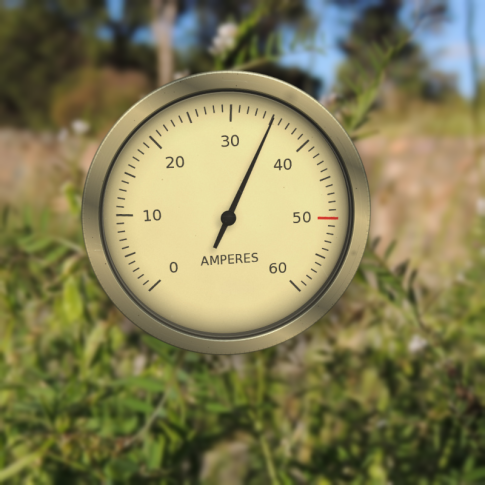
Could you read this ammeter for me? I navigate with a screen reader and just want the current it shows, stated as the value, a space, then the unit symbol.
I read 35 A
